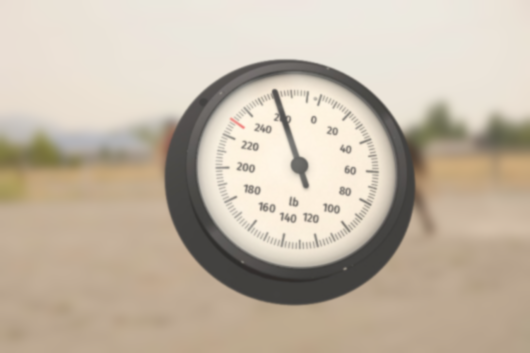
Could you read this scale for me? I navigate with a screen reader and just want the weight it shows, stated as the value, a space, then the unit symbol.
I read 260 lb
